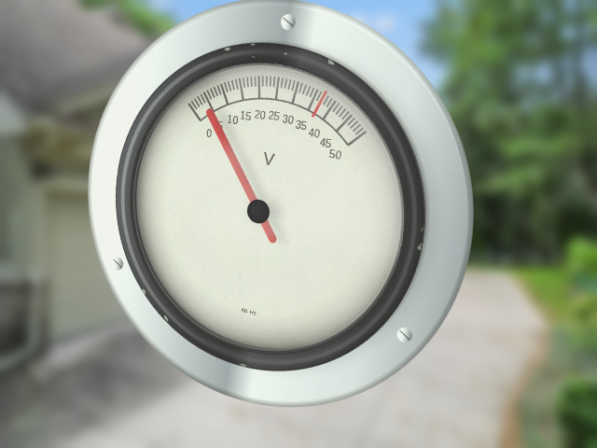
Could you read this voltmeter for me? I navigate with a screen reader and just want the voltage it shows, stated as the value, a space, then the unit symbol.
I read 5 V
